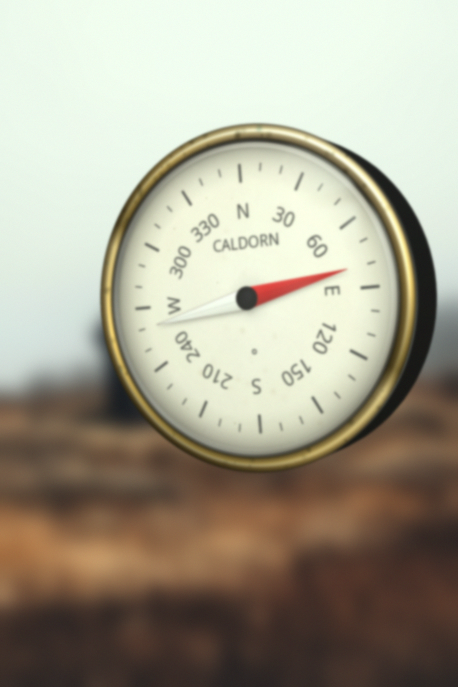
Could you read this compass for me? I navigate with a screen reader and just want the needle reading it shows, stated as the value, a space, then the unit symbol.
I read 80 °
